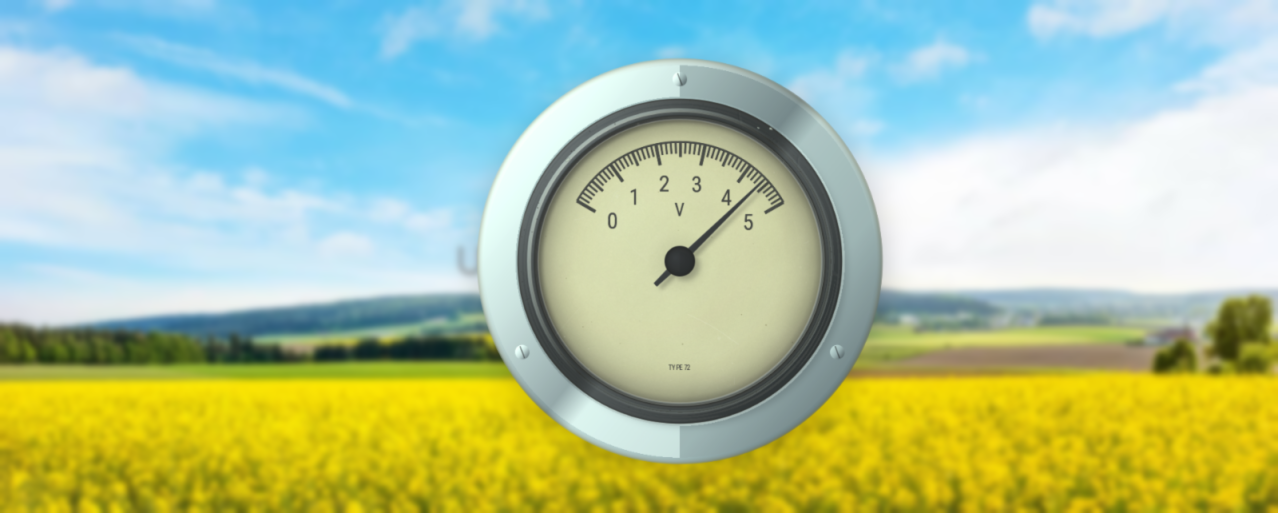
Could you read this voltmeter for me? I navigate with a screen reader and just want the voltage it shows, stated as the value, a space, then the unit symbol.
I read 4.4 V
